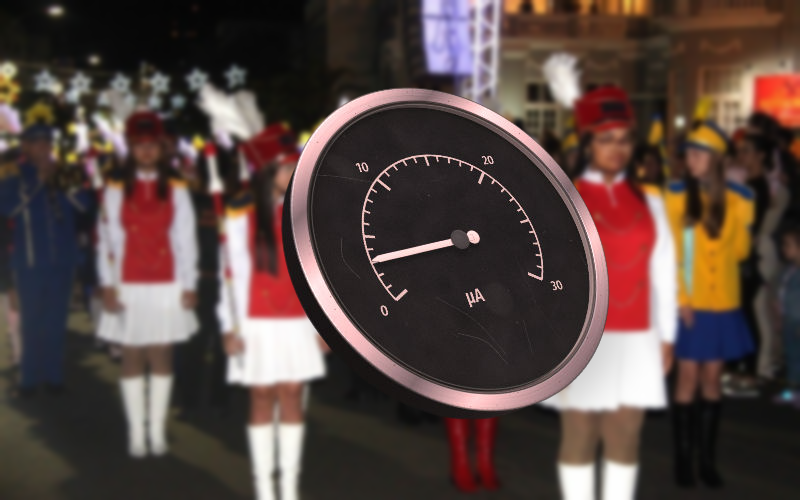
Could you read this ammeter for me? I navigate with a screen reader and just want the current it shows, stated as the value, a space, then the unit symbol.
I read 3 µA
